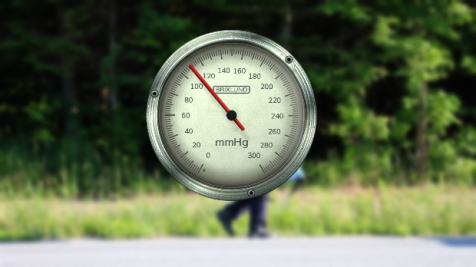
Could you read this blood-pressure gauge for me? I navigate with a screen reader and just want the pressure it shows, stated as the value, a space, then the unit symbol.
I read 110 mmHg
